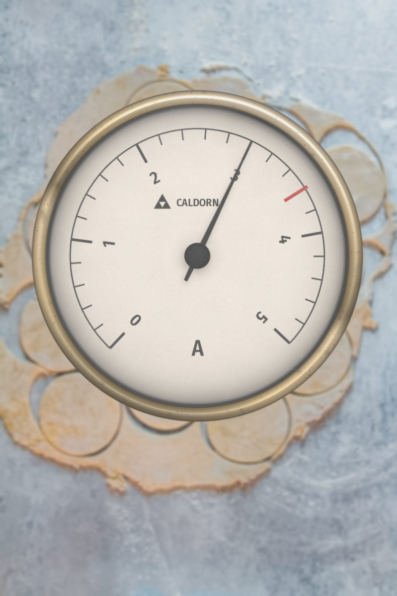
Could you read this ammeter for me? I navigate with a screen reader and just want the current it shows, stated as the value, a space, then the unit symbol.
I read 3 A
